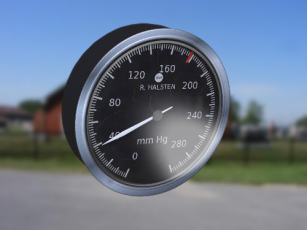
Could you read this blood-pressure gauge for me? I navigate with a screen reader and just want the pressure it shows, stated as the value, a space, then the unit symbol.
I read 40 mmHg
